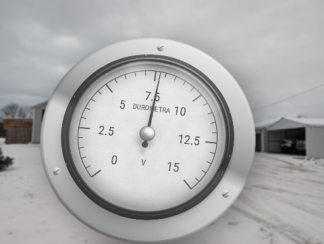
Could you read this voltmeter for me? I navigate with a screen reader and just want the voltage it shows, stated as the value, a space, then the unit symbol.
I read 7.75 V
